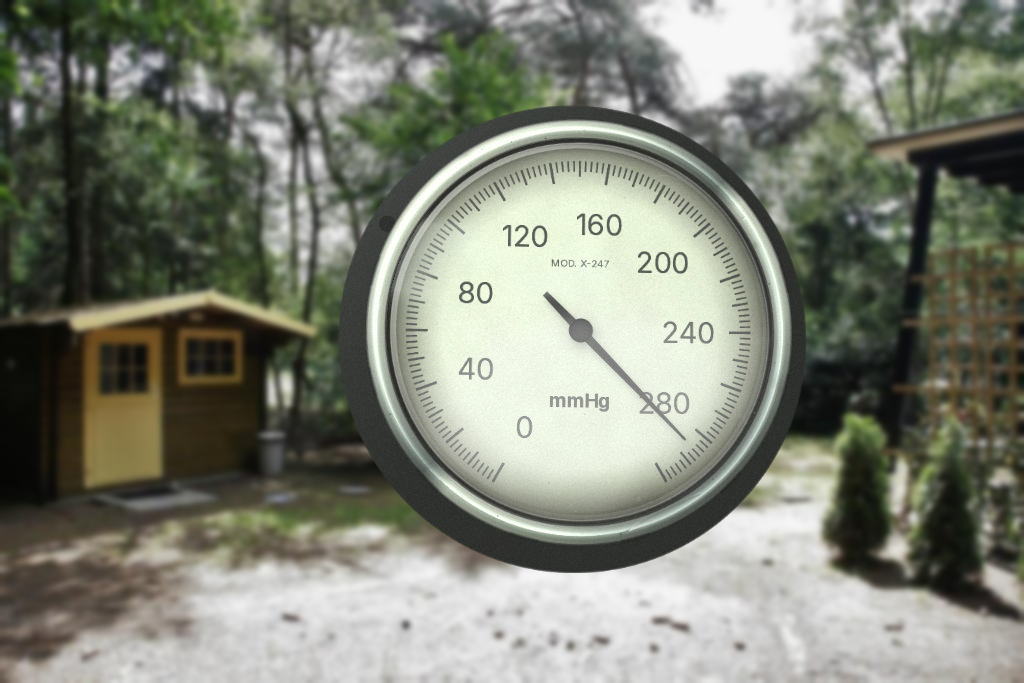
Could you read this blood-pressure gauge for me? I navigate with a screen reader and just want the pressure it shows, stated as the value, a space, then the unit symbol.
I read 286 mmHg
